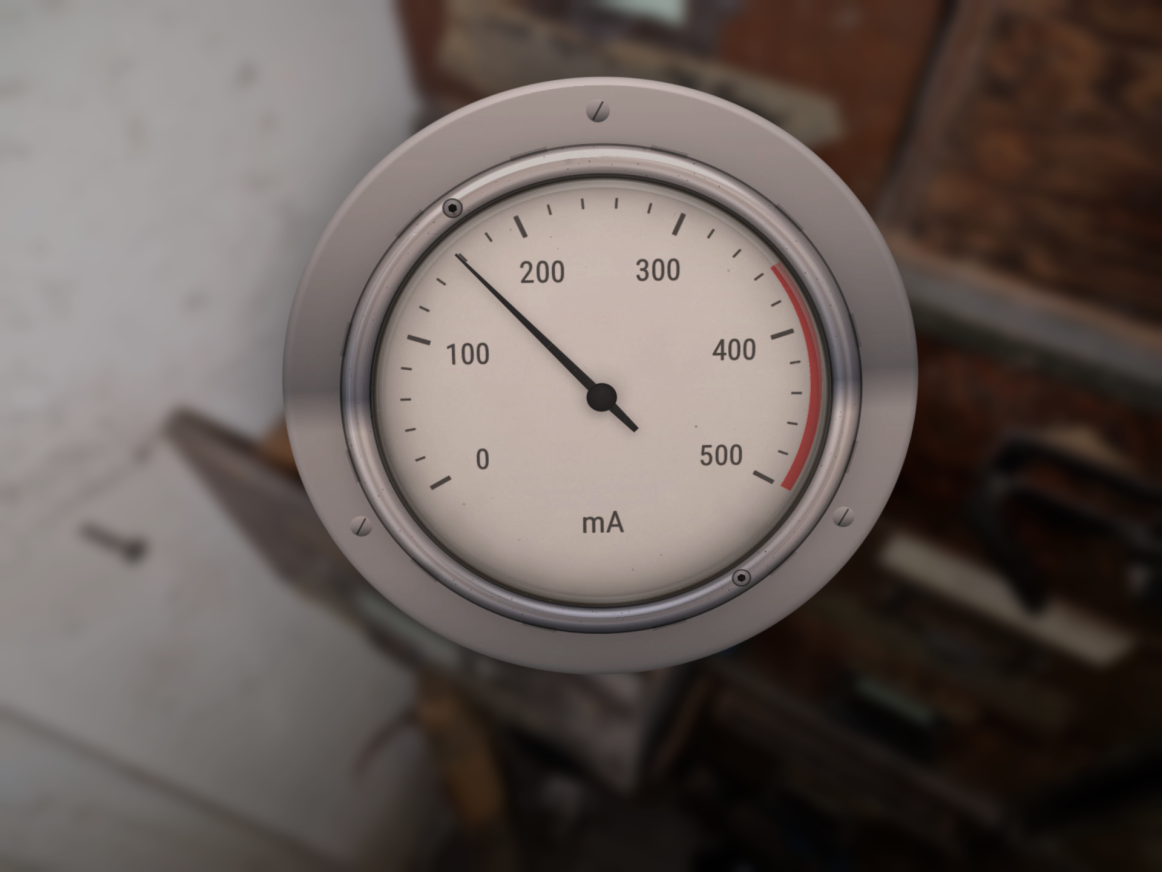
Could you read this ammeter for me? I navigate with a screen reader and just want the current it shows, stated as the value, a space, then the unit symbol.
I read 160 mA
